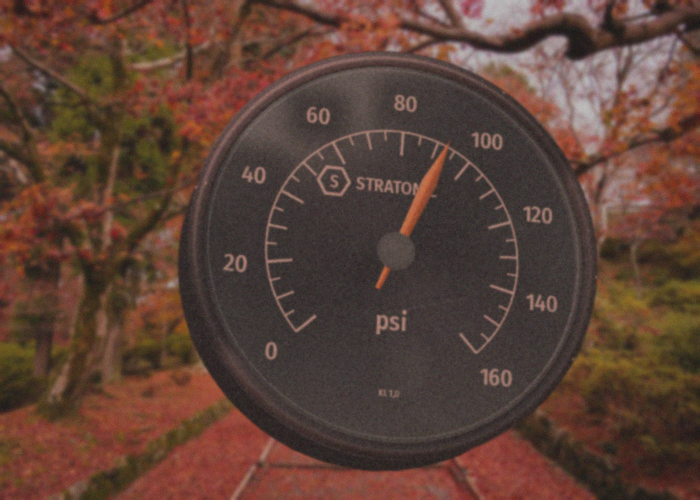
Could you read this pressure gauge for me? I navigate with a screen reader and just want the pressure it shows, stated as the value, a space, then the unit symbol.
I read 92.5 psi
